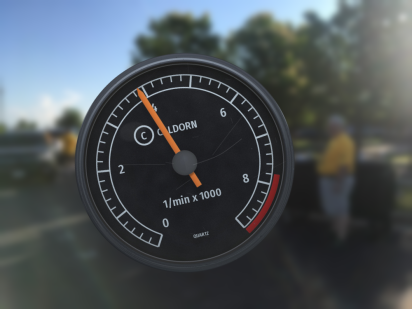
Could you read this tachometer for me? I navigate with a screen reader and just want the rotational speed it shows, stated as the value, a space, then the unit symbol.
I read 3900 rpm
